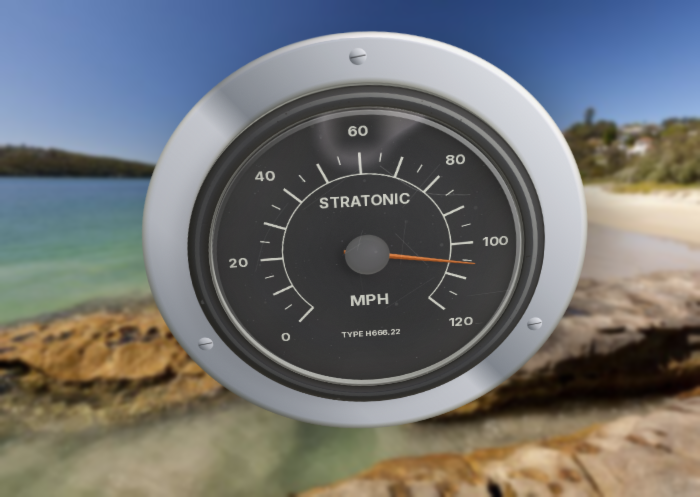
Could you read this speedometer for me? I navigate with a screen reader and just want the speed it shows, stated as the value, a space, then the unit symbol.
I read 105 mph
